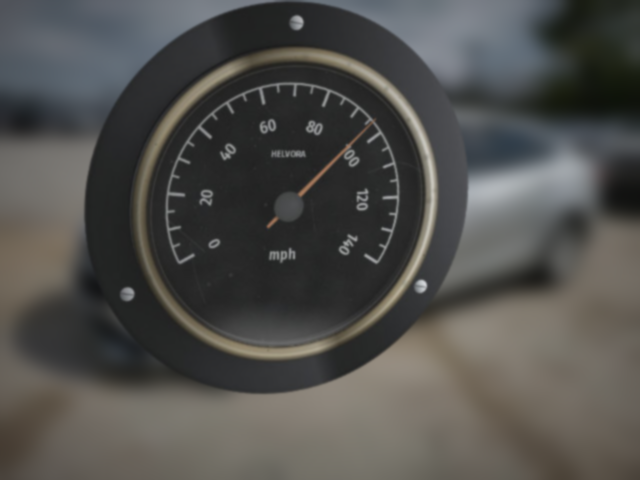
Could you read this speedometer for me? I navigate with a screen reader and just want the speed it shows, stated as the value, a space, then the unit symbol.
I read 95 mph
